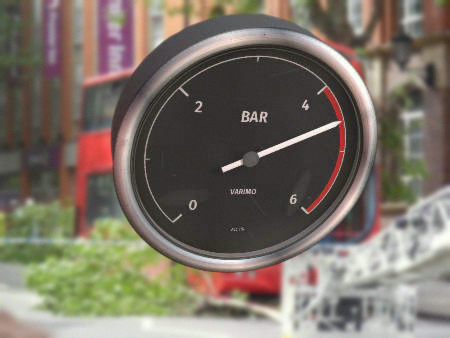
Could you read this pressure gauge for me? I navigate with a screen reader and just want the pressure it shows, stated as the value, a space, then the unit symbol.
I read 4.5 bar
